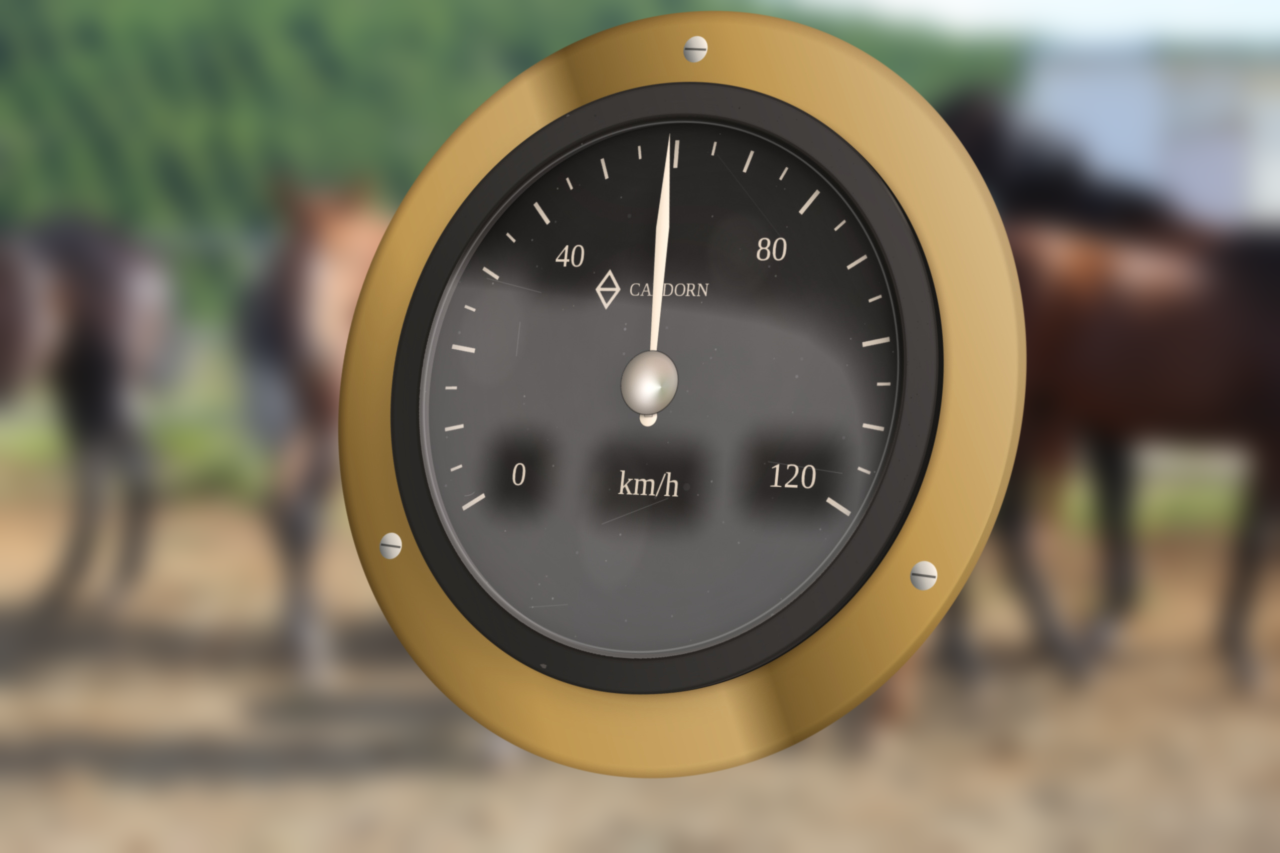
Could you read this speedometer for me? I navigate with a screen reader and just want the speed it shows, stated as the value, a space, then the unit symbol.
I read 60 km/h
